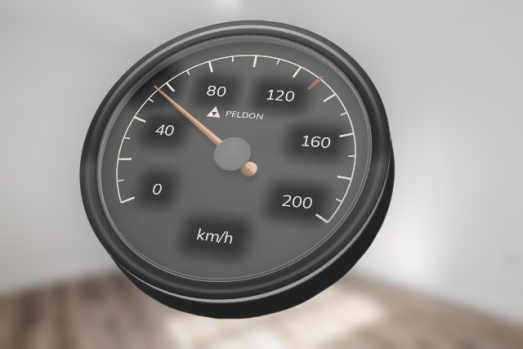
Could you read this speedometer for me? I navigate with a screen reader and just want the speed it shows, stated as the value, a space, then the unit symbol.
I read 55 km/h
